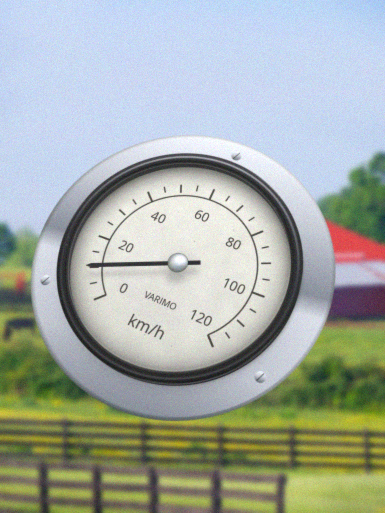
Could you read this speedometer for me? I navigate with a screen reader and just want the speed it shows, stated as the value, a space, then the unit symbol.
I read 10 km/h
